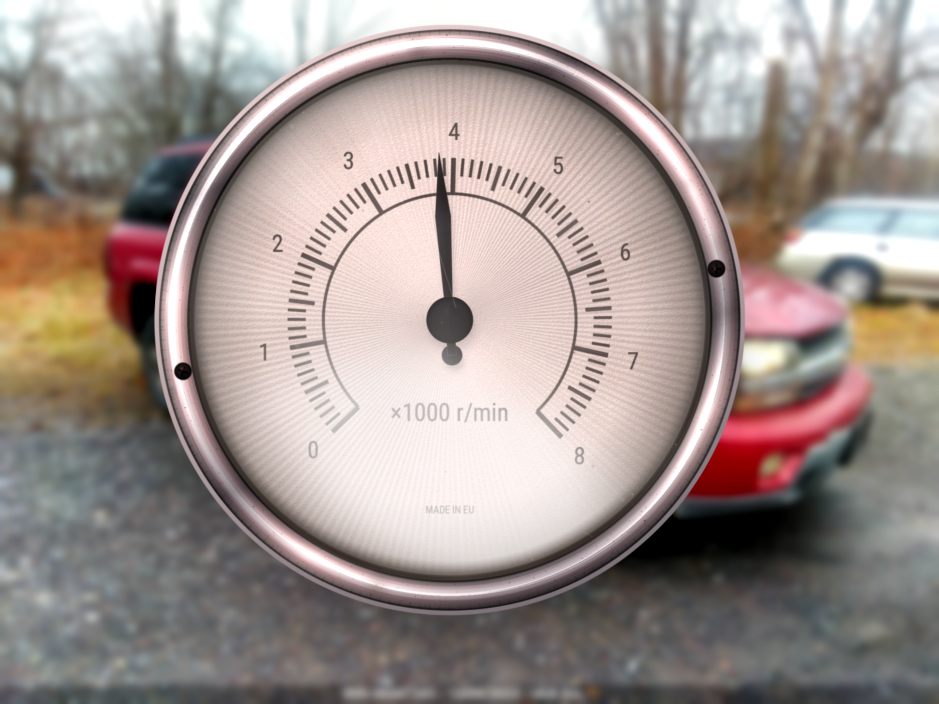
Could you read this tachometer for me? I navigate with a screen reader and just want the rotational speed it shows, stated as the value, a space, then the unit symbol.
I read 3850 rpm
